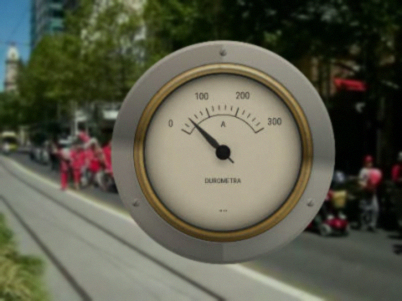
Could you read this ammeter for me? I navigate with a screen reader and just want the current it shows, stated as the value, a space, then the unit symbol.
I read 40 A
